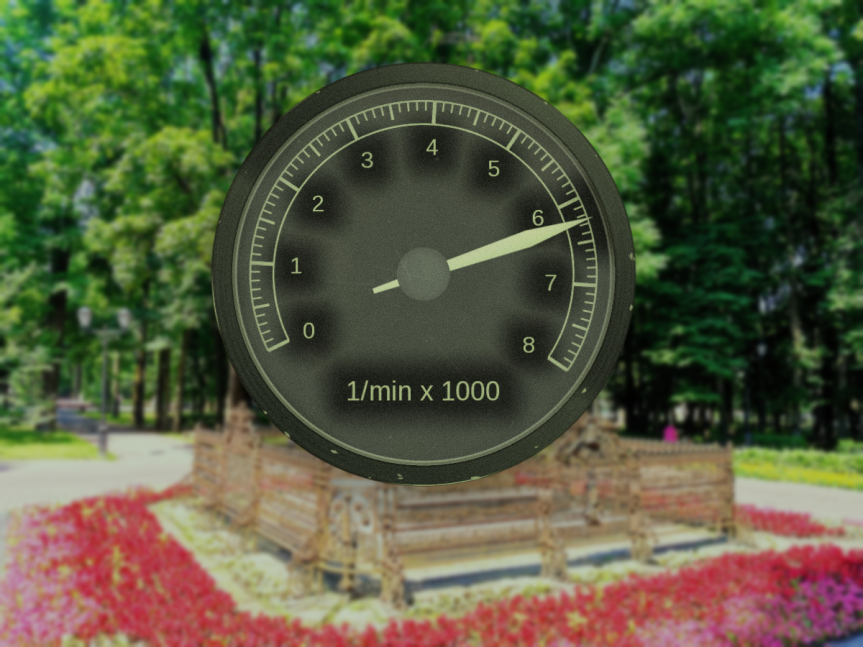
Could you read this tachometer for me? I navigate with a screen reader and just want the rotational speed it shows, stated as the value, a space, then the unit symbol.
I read 6250 rpm
